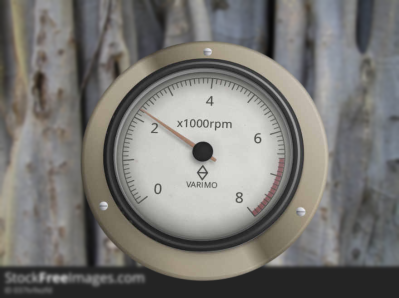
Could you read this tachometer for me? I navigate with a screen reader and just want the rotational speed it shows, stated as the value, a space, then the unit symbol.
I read 2200 rpm
